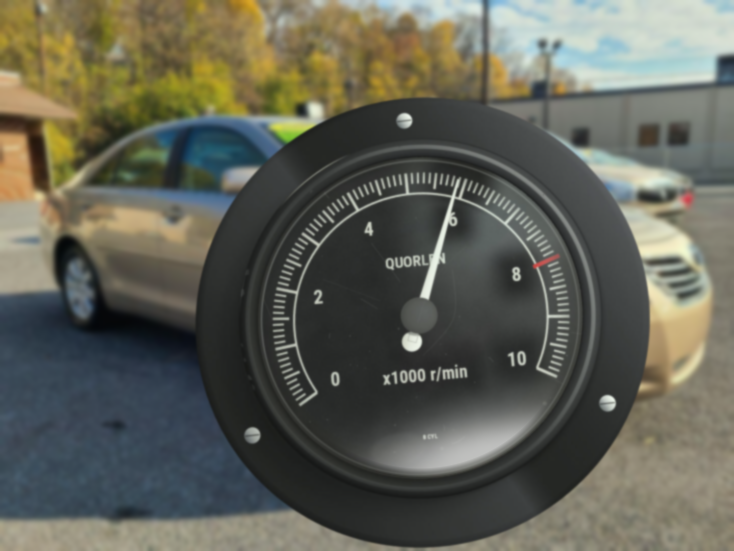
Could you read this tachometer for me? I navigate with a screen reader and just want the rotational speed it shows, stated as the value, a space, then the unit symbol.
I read 5900 rpm
